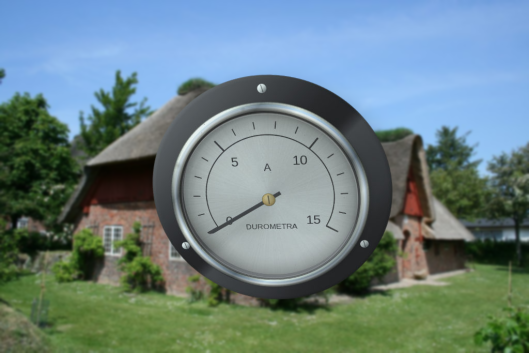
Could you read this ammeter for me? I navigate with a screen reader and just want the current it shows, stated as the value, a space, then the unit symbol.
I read 0 A
